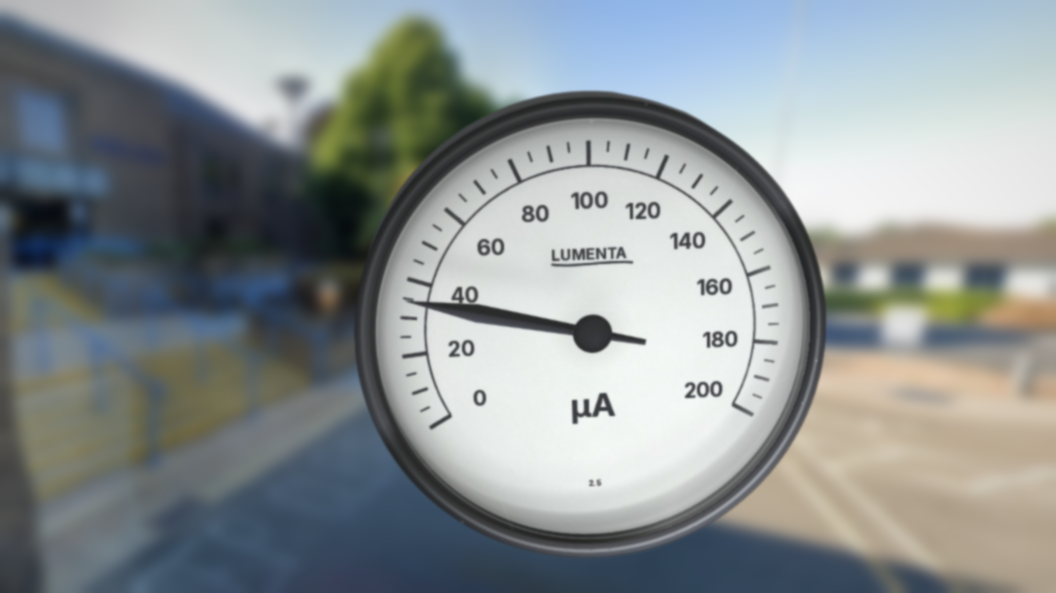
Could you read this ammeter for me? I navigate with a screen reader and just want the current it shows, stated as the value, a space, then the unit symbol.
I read 35 µA
